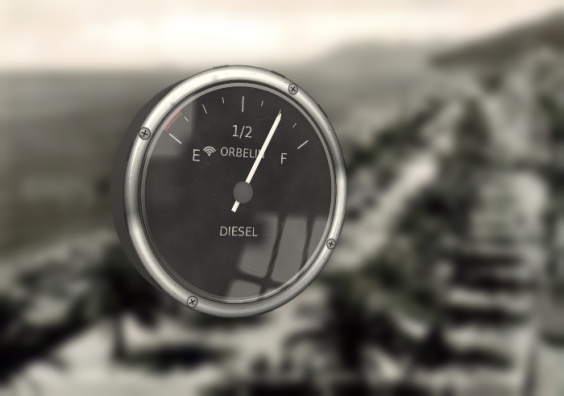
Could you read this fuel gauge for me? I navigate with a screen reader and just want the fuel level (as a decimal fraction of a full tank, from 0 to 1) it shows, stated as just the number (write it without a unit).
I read 0.75
